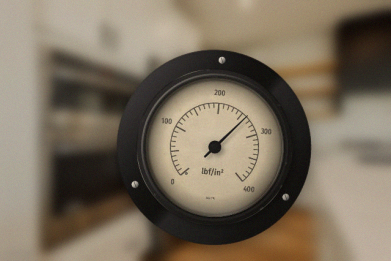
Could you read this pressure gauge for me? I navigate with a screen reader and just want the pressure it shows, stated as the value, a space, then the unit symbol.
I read 260 psi
